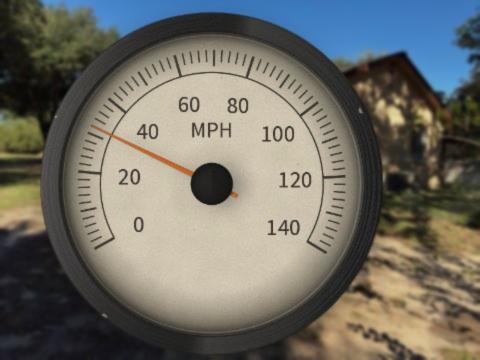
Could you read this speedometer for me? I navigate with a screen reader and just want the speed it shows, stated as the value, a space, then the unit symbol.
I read 32 mph
